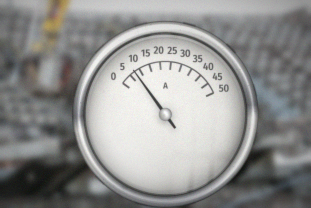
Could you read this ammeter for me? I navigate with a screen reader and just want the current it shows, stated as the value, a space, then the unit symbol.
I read 7.5 A
